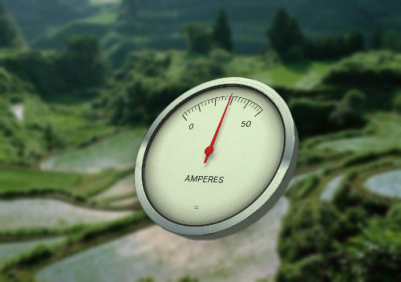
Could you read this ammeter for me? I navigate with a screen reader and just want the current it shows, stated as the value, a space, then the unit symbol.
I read 30 A
